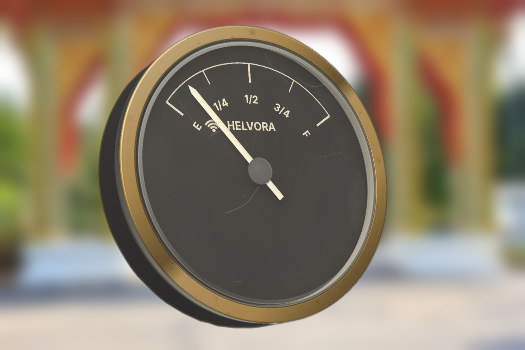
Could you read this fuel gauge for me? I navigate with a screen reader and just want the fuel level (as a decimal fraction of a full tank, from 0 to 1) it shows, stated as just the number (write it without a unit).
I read 0.125
